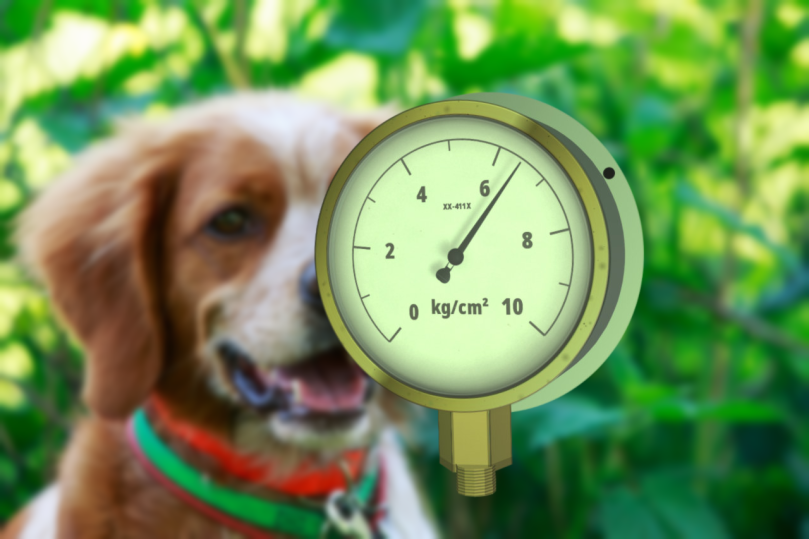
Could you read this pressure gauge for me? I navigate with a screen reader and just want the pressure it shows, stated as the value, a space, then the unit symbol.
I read 6.5 kg/cm²
